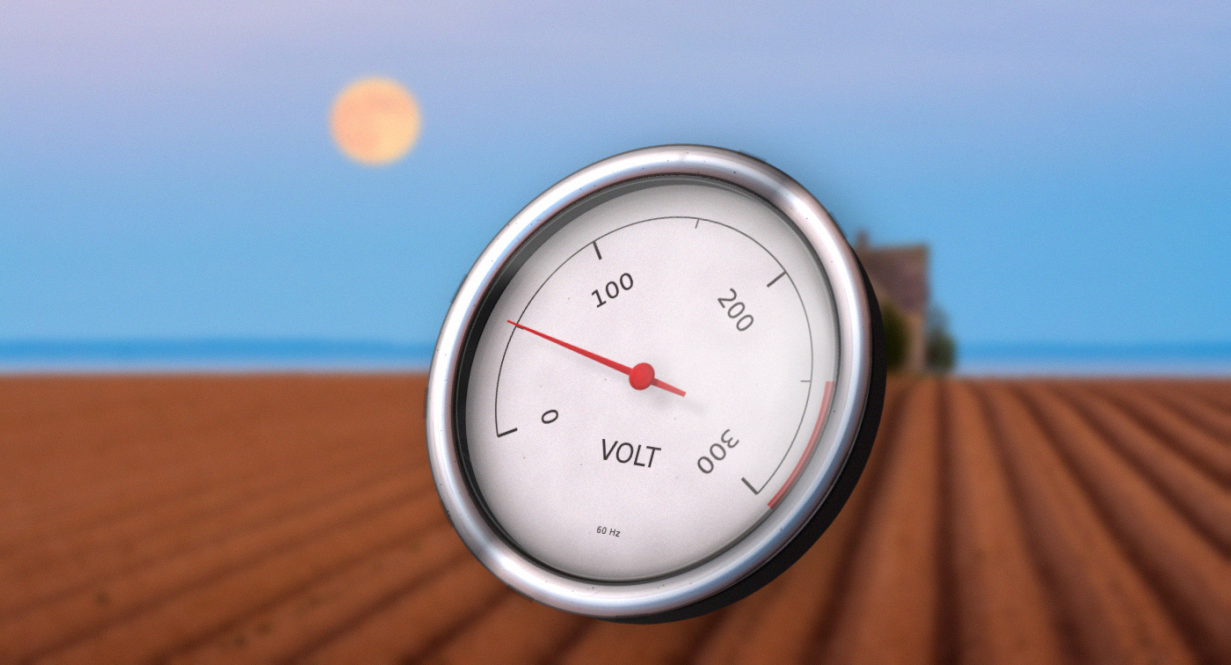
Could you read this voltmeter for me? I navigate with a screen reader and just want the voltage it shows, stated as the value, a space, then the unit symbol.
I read 50 V
